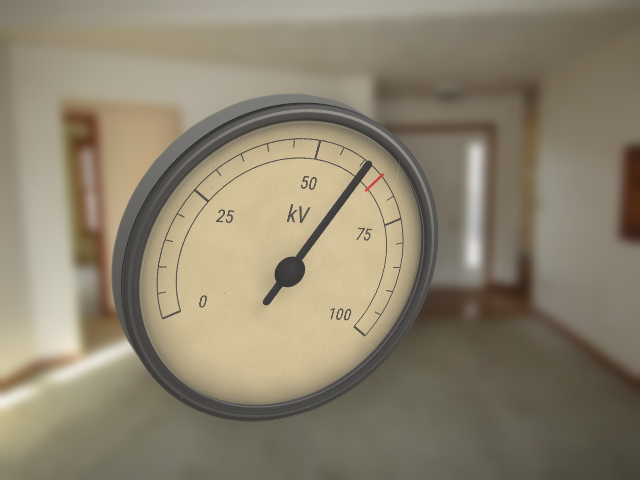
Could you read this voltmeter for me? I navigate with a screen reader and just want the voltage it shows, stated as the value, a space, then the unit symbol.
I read 60 kV
